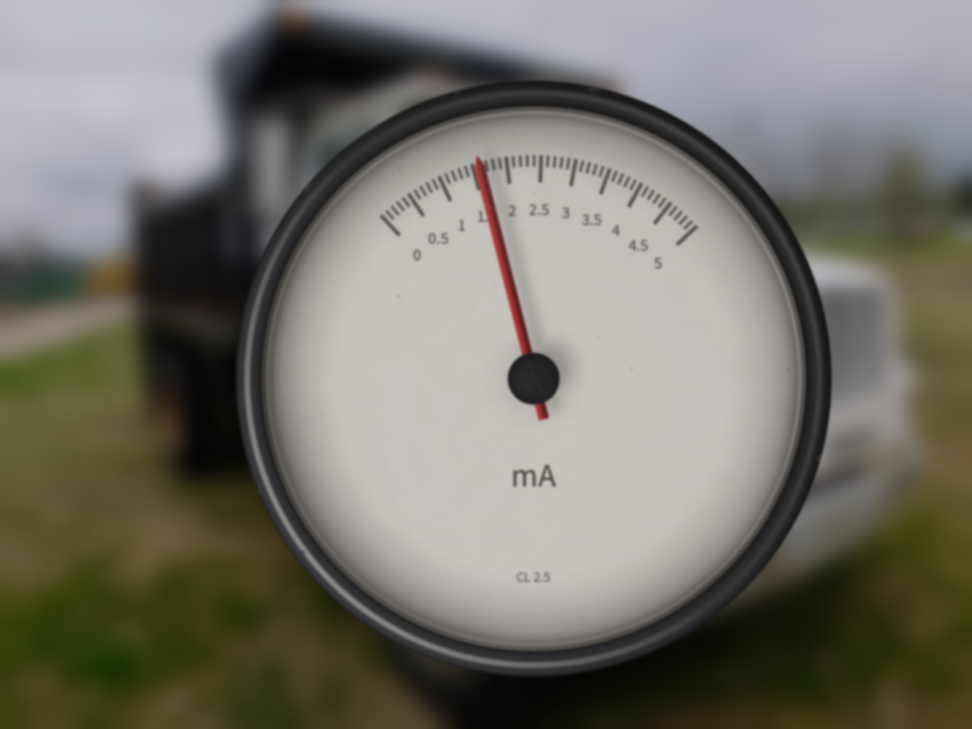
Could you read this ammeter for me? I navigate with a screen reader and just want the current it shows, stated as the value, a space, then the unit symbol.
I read 1.6 mA
